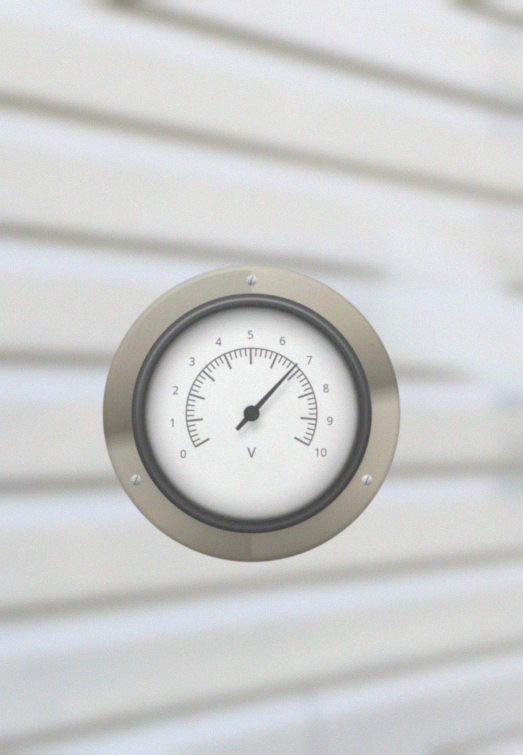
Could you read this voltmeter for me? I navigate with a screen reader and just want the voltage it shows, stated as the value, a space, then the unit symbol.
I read 6.8 V
